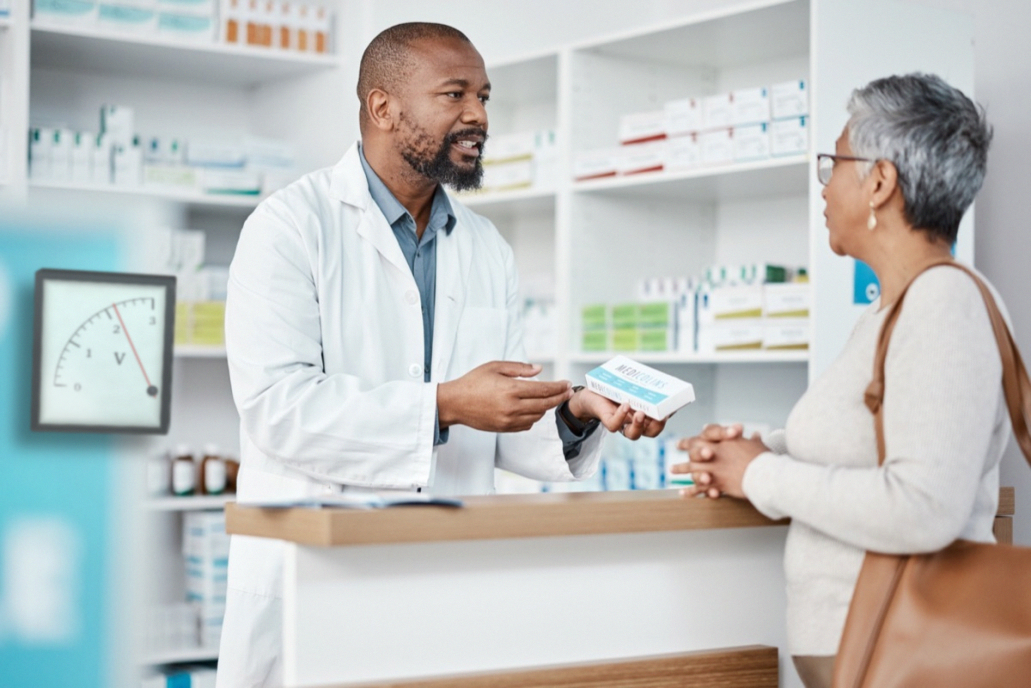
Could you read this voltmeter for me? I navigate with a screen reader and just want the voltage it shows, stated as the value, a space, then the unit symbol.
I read 2.2 V
